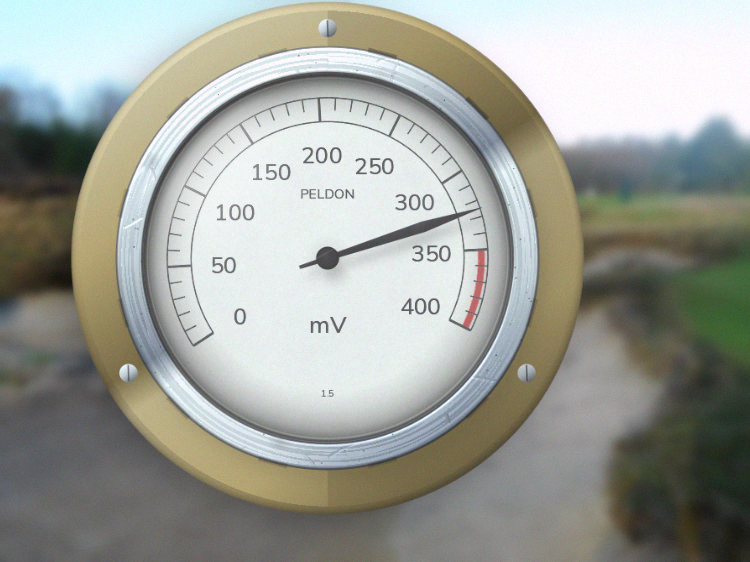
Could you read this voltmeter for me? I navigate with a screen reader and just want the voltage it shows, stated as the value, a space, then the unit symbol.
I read 325 mV
